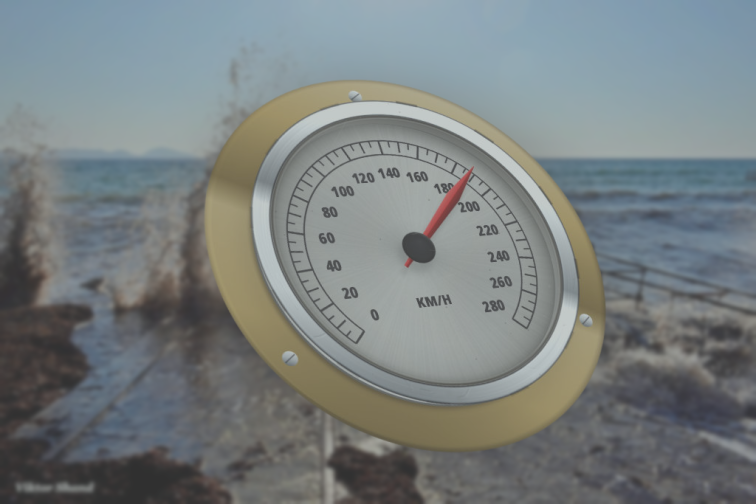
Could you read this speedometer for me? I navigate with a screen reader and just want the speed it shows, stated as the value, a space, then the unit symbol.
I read 187.5 km/h
